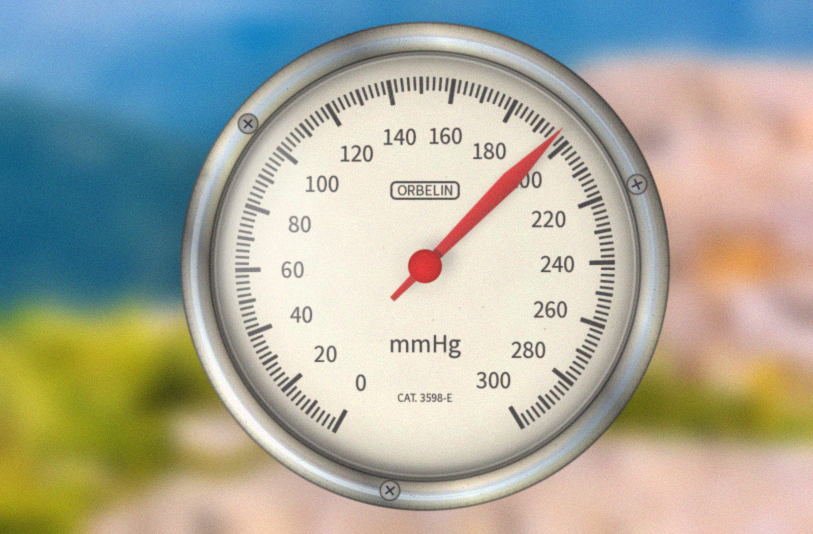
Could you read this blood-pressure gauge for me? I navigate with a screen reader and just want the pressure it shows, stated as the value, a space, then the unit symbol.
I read 196 mmHg
